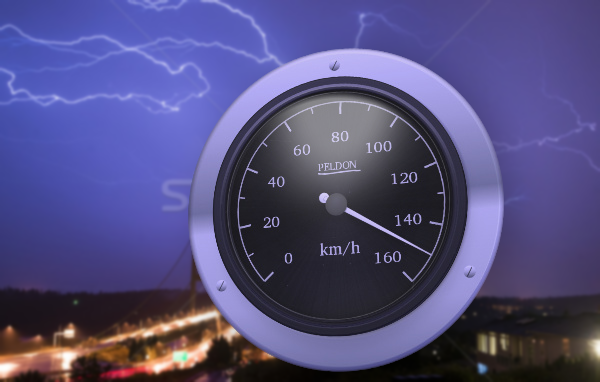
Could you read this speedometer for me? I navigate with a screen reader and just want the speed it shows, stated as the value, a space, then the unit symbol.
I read 150 km/h
